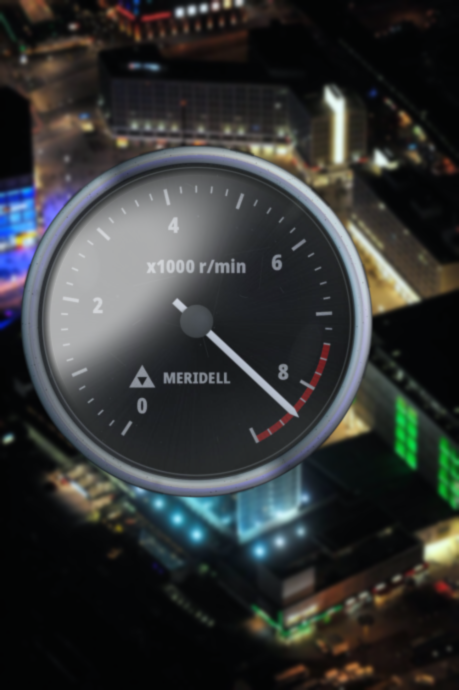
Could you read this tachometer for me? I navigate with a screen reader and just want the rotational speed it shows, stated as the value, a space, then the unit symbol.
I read 8400 rpm
